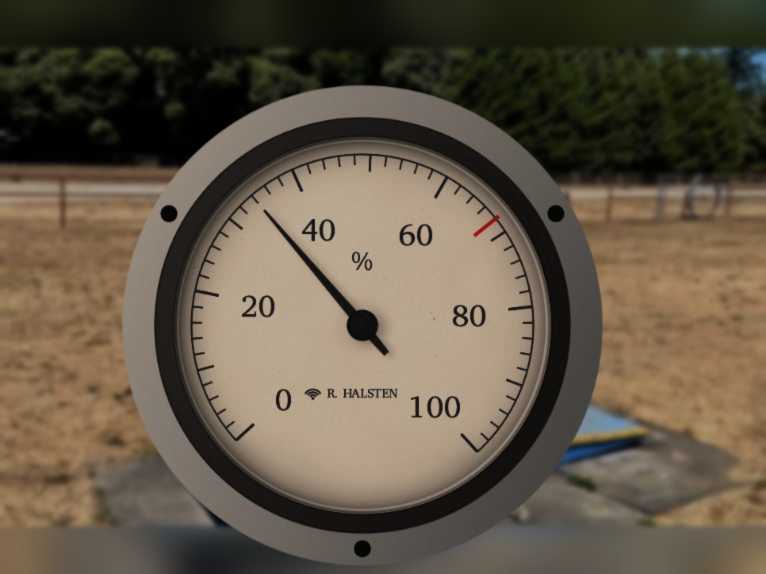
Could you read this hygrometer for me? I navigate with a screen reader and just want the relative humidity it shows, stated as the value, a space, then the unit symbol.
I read 34 %
